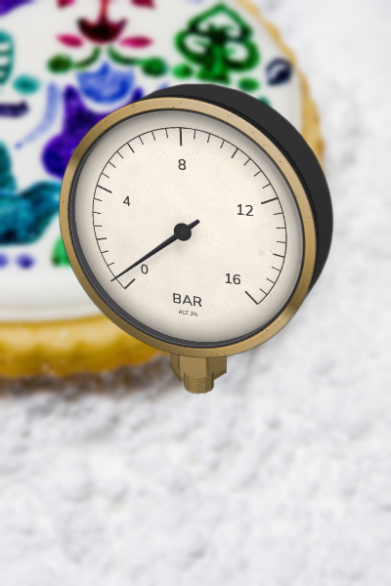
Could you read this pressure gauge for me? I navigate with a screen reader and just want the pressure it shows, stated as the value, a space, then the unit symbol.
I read 0.5 bar
